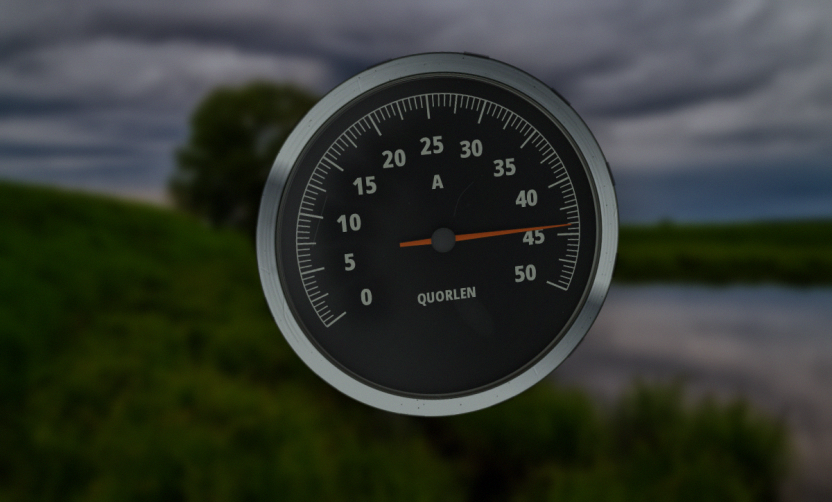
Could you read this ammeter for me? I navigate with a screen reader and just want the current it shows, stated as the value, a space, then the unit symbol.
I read 44 A
